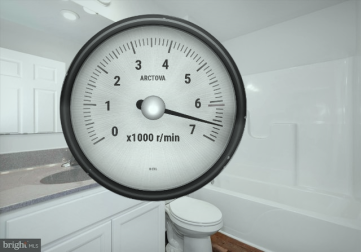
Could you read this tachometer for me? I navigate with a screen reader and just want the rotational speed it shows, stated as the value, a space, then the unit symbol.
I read 6600 rpm
